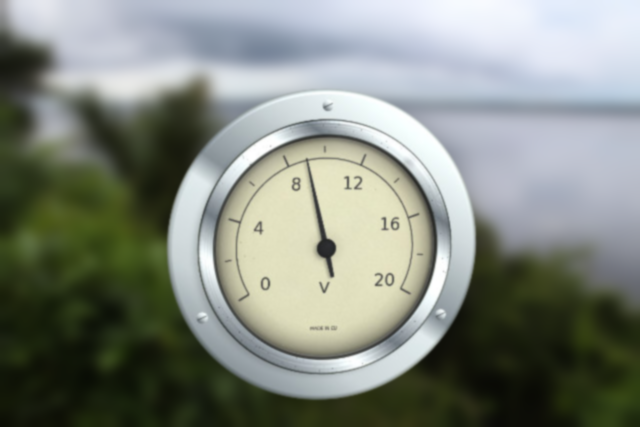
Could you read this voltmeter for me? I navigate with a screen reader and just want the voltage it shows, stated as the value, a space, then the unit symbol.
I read 9 V
